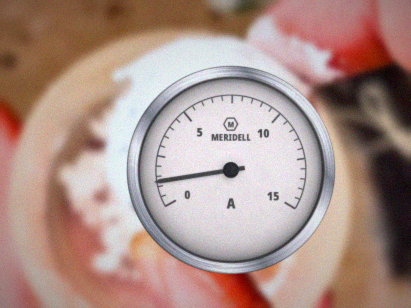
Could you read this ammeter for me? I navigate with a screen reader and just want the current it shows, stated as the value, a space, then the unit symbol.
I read 1.25 A
